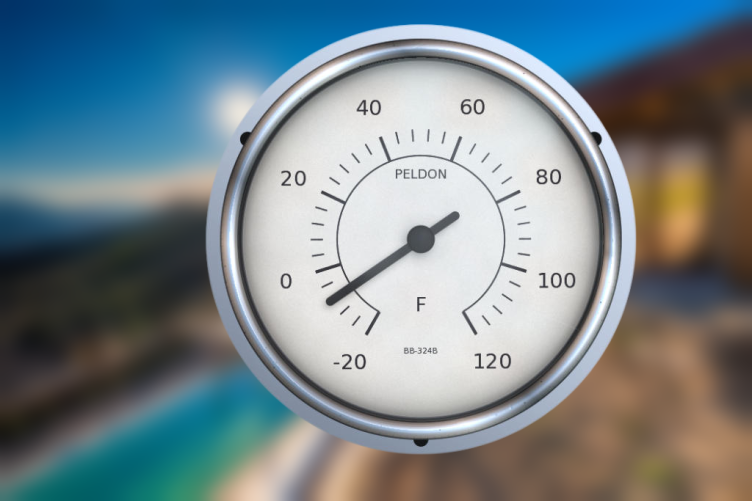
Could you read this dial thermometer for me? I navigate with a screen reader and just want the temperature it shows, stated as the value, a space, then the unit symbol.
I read -8 °F
